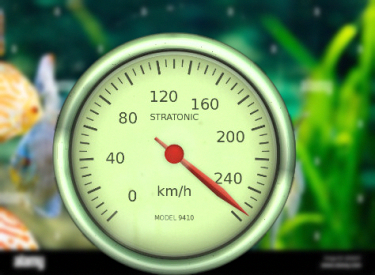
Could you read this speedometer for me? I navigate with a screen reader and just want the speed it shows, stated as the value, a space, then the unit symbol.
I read 255 km/h
